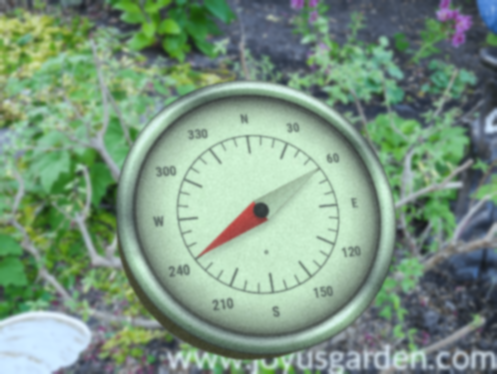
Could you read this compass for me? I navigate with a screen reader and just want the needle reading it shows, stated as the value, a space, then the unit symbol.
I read 240 °
